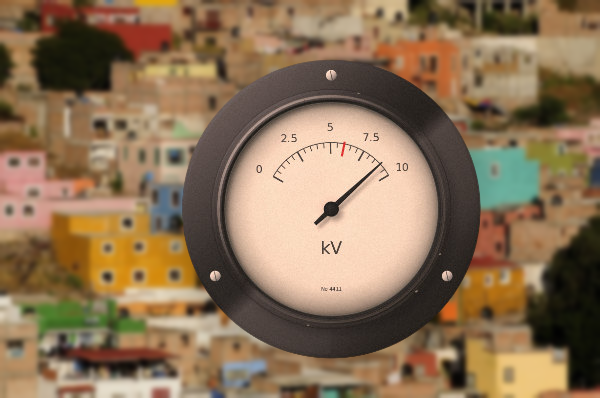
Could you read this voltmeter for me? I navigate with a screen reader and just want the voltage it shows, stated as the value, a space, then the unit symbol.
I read 9 kV
